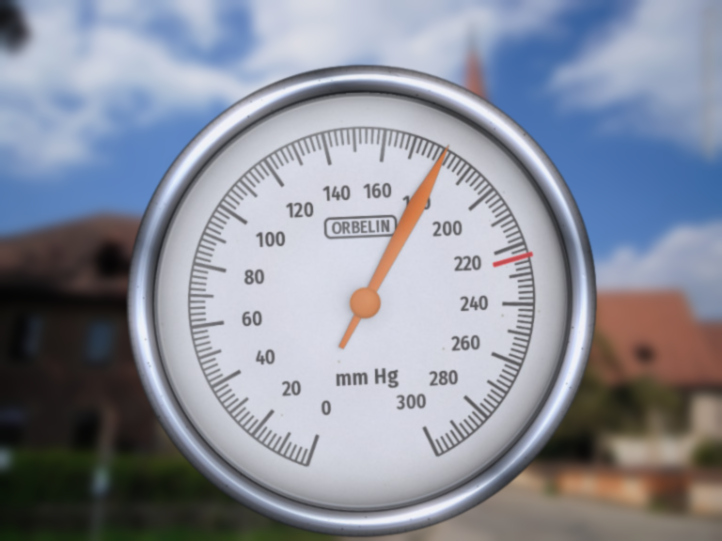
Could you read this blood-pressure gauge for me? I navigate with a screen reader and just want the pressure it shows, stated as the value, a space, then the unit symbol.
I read 180 mmHg
